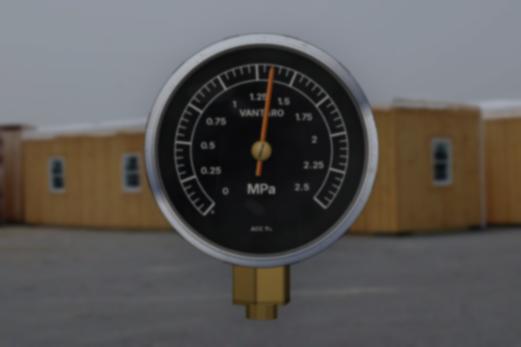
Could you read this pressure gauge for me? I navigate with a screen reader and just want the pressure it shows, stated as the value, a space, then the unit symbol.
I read 1.35 MPa
